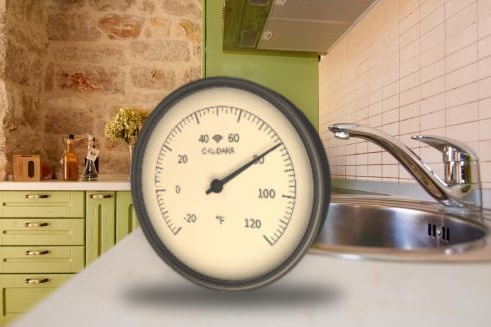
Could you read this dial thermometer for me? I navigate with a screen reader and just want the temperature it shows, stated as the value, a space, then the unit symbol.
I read 80 °F
